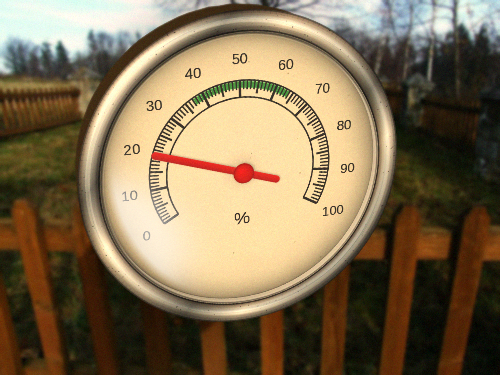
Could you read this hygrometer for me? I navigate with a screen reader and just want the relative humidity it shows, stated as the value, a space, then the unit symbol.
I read 20 %
